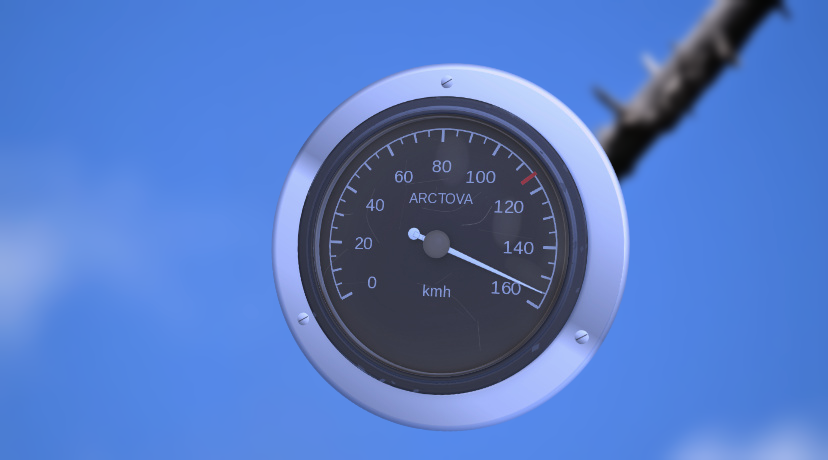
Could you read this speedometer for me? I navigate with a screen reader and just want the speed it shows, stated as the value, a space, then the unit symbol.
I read 155 km/h
